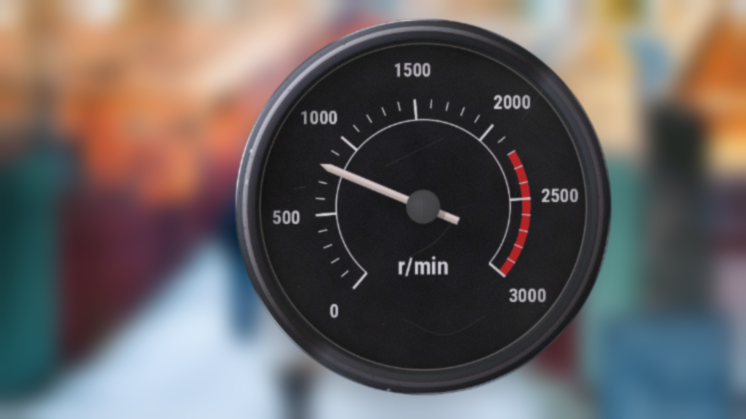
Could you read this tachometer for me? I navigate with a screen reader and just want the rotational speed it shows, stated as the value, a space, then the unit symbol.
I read 800 rpm
